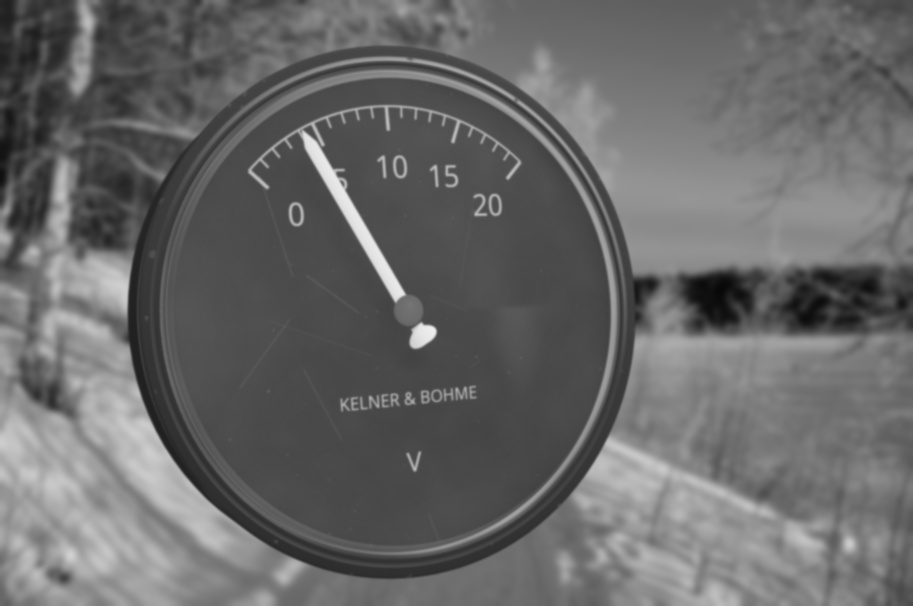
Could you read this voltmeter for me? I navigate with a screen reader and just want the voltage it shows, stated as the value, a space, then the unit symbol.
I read 4 V
